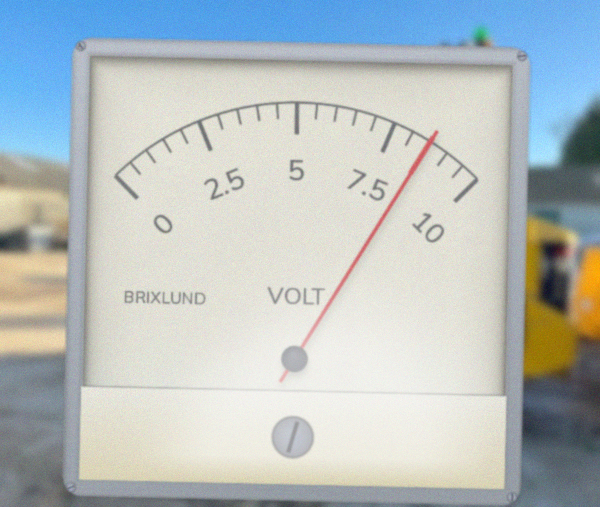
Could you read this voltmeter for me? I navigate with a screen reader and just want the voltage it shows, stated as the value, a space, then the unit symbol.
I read 8.5 V
